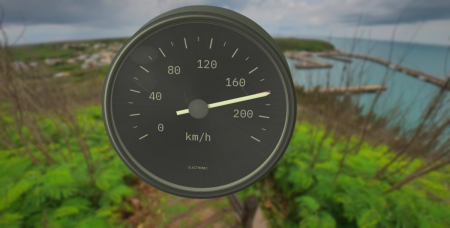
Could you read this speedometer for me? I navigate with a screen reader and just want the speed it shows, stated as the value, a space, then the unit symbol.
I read 180 km/h
